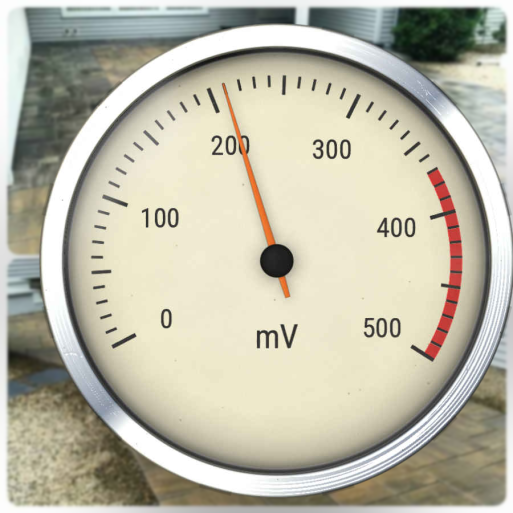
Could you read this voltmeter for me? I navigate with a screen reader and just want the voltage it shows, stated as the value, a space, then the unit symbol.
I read 210 mV
